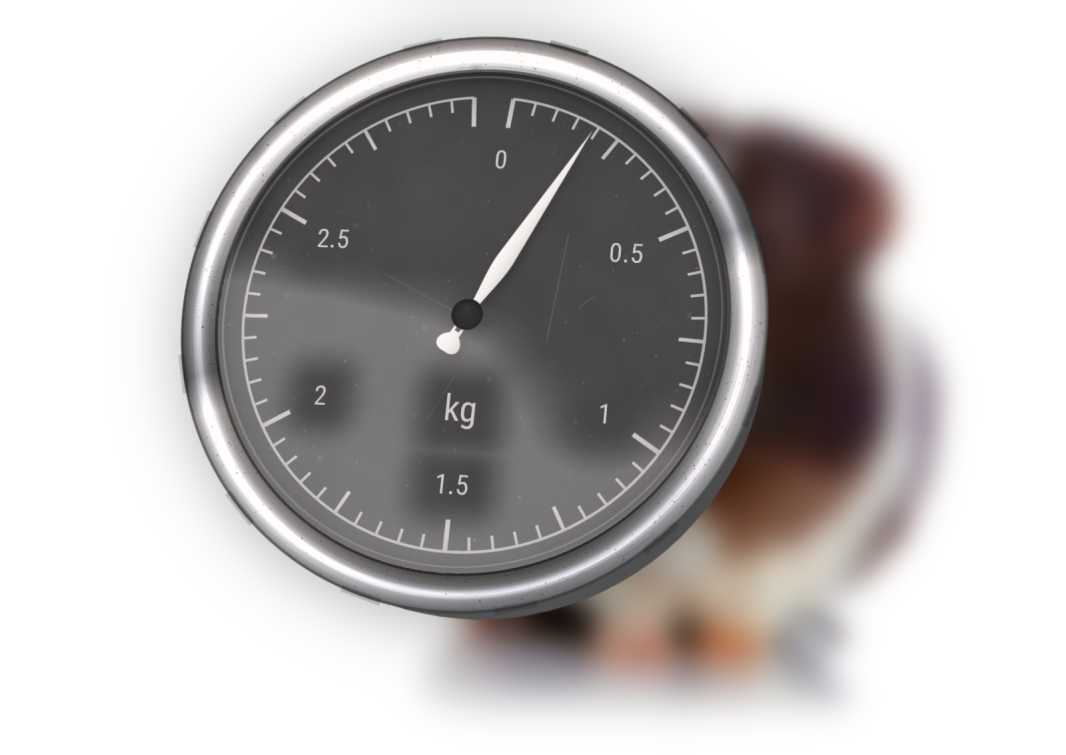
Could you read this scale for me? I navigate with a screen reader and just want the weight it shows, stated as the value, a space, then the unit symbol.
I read 0.2 kg
